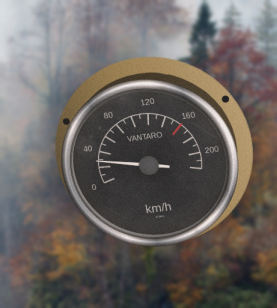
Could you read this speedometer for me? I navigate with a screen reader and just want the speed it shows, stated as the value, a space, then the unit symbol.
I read 30 km/h
